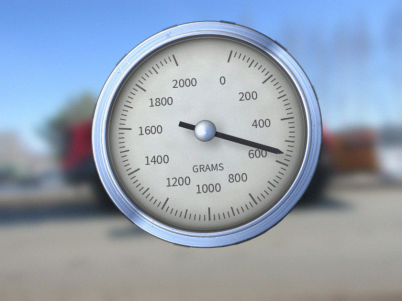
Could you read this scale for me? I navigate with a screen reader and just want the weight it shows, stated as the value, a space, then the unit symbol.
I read 560 g
